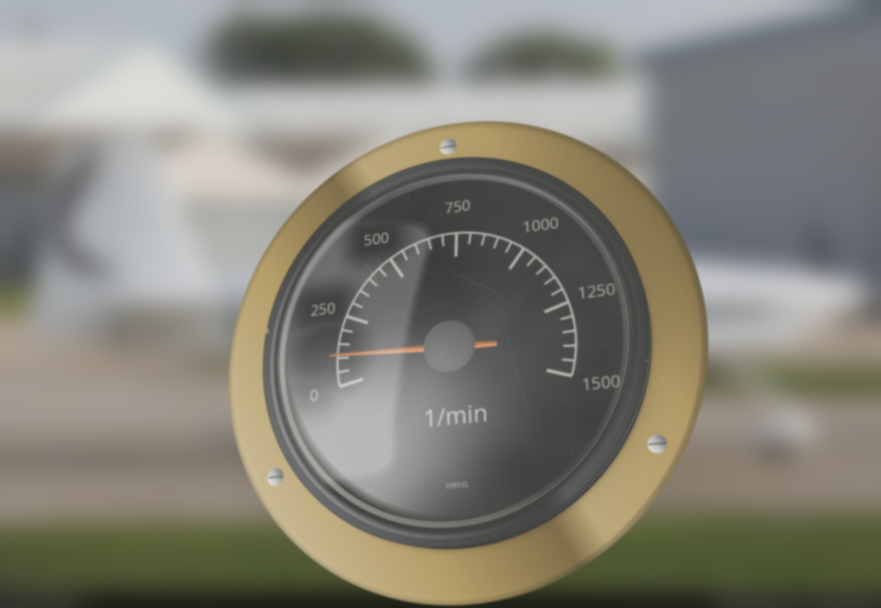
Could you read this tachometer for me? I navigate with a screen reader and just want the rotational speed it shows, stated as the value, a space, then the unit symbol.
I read 100 rpm
